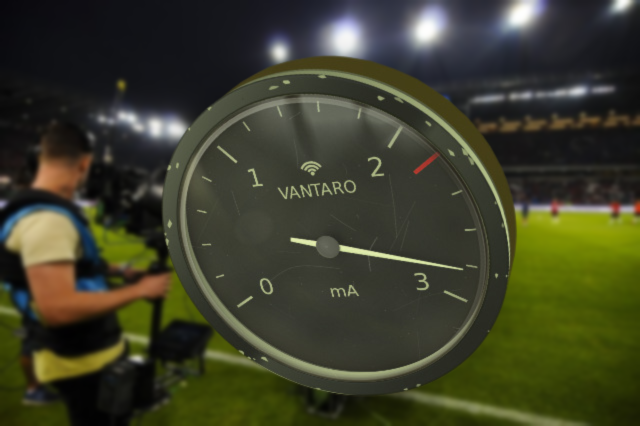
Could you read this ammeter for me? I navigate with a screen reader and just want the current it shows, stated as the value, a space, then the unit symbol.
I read 2.8 mA
